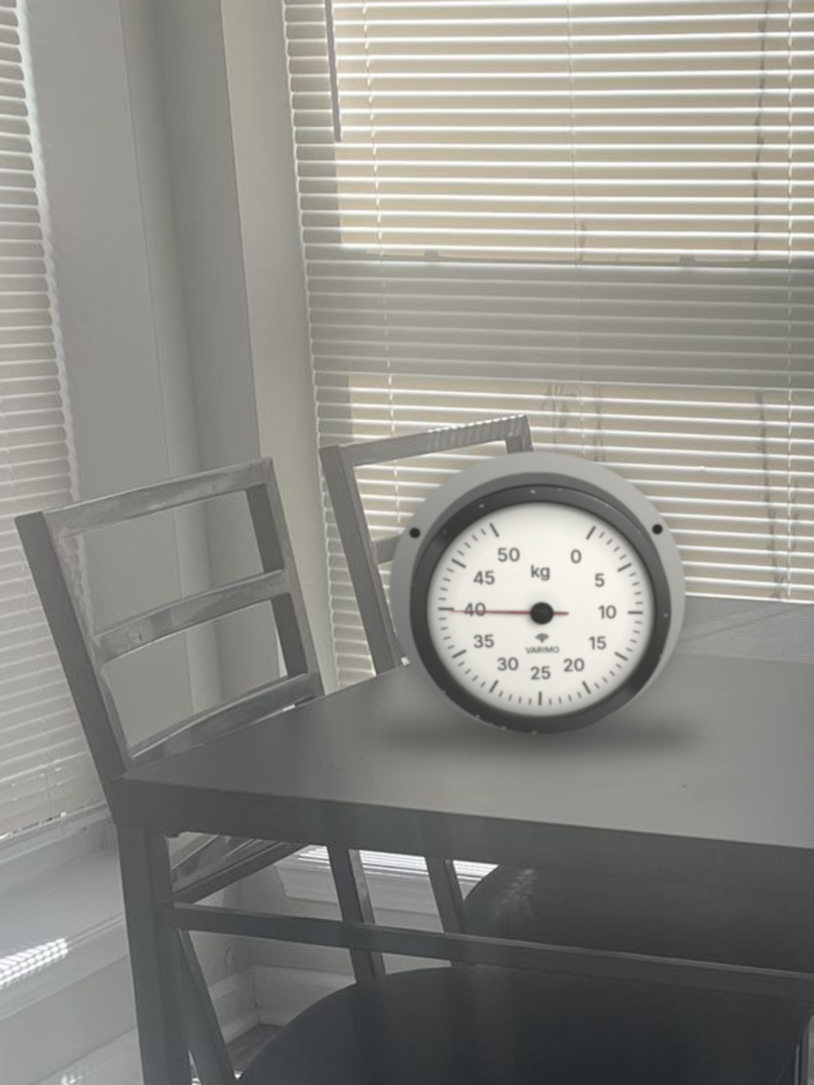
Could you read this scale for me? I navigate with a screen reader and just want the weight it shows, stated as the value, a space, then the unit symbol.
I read 40 kg
